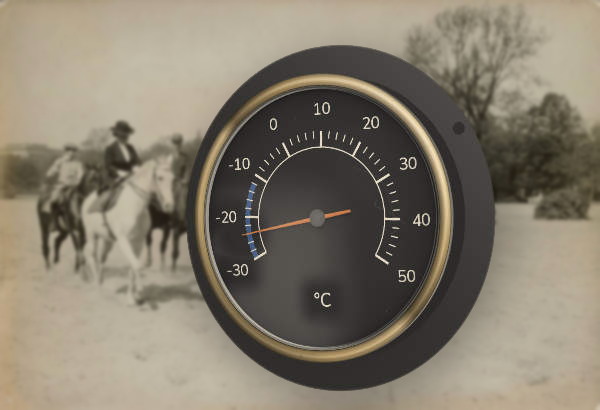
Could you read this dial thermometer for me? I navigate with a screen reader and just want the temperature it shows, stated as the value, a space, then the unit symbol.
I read -24 °C
